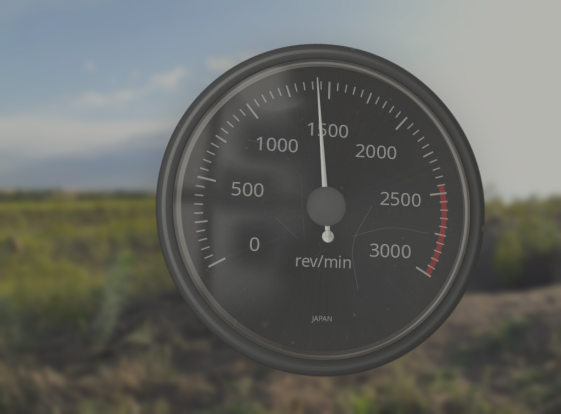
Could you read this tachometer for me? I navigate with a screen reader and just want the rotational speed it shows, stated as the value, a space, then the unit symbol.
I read 1425 rpm
